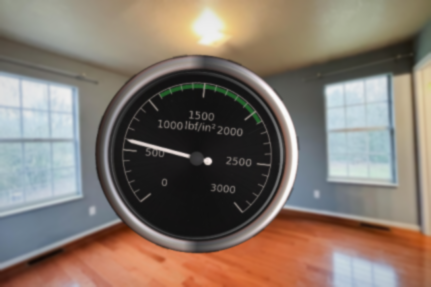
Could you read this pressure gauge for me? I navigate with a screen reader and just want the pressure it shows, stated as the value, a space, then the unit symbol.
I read 600 psi
